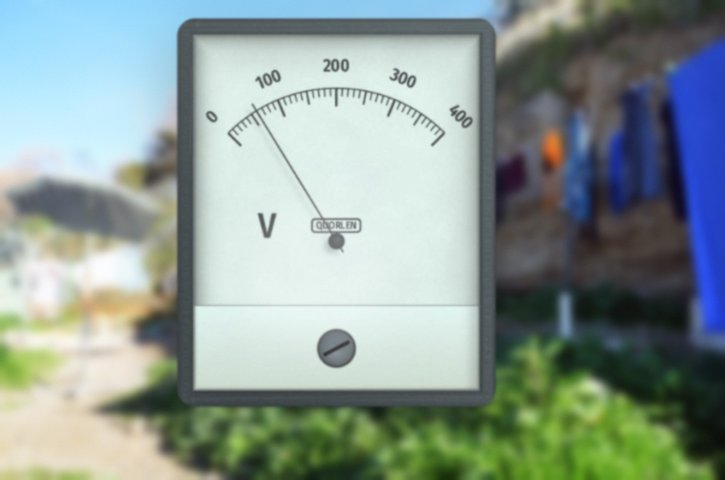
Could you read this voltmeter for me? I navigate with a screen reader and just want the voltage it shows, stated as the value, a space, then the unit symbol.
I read 60 V
